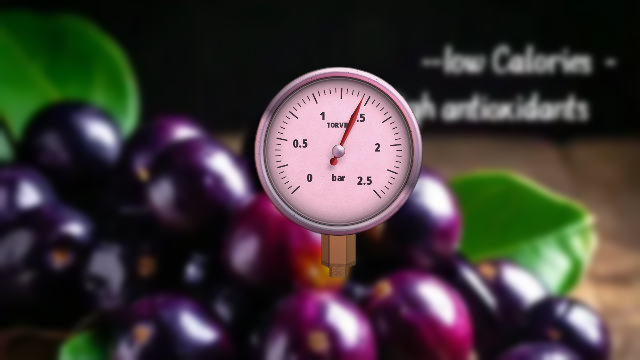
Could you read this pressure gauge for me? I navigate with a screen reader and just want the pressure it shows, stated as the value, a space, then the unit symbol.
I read 1.45 bar
